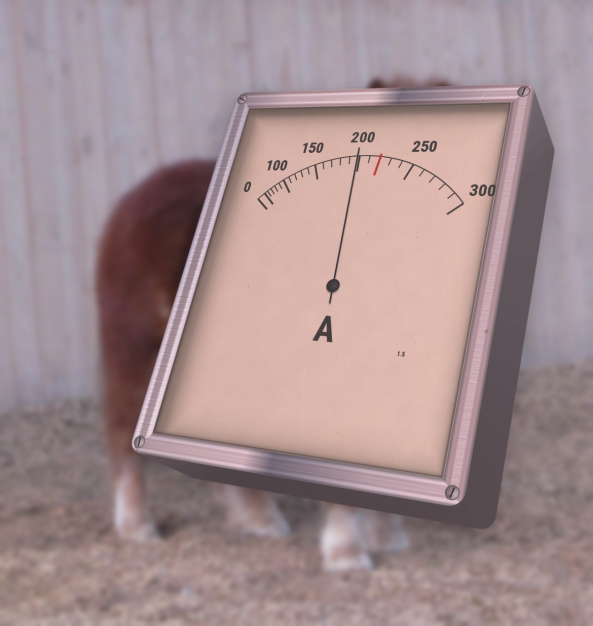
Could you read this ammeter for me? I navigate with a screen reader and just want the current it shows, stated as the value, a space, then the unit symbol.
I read 200 A
